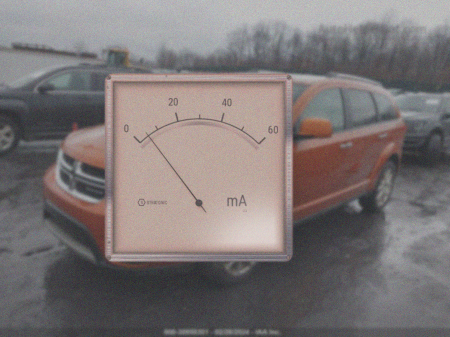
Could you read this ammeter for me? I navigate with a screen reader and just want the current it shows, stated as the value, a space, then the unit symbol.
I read 5 mA
